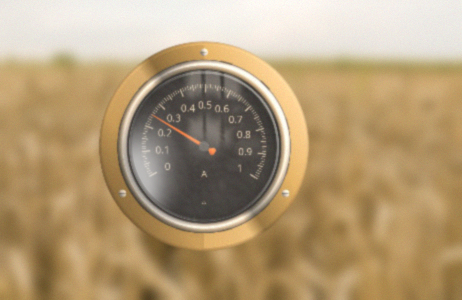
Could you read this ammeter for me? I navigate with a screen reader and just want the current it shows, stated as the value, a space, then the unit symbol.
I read 0.25 A
